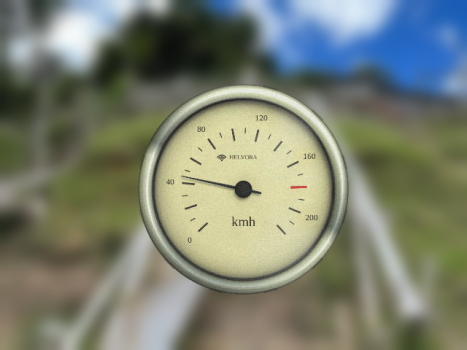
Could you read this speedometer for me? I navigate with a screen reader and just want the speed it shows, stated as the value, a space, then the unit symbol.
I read 45 km/h
